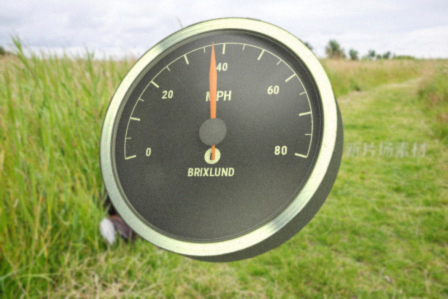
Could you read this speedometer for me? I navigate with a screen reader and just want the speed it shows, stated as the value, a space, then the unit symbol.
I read 37.5 mph
